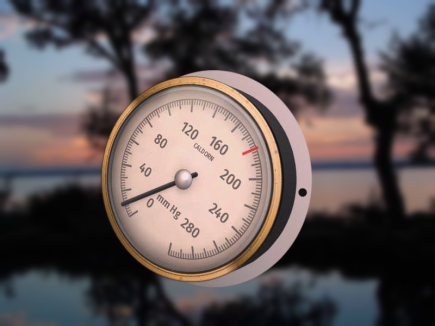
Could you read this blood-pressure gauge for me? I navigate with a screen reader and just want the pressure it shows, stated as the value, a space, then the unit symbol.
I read 10 mmHg
